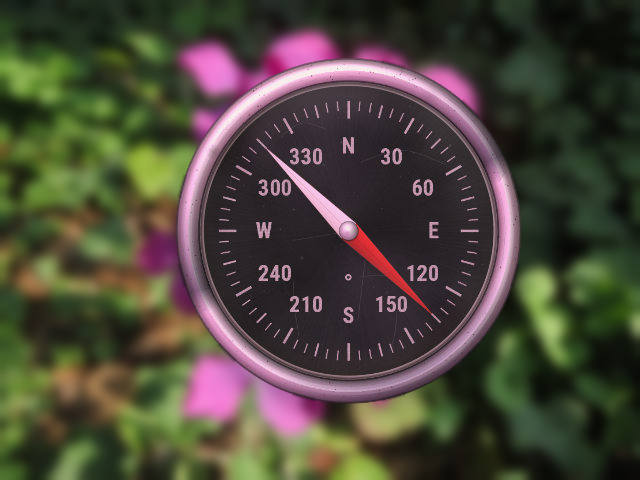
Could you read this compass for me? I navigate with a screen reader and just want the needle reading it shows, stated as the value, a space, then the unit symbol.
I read 135 °
